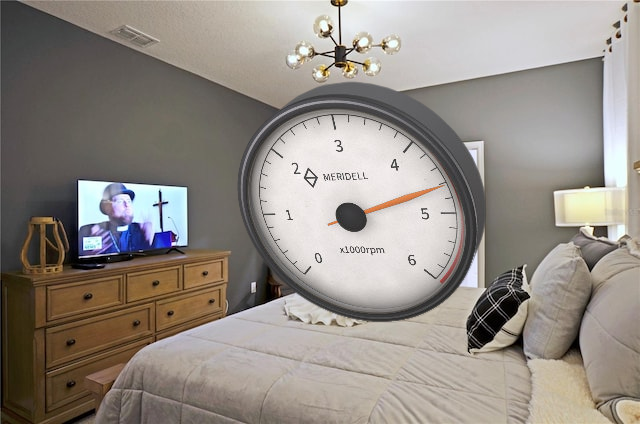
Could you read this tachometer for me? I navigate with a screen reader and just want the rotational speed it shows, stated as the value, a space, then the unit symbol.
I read 4600 rpm
